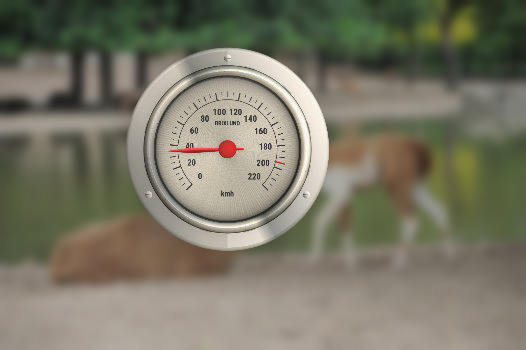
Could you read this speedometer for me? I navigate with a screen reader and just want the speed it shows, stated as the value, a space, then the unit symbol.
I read 35 km/h
